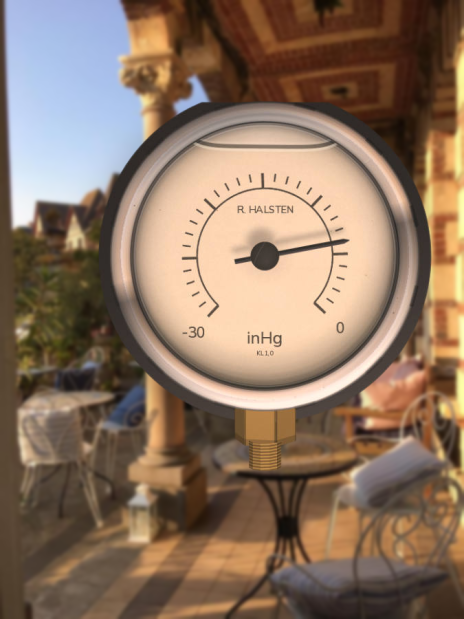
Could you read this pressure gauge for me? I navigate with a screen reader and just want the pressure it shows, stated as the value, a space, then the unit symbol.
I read -6 inHg
